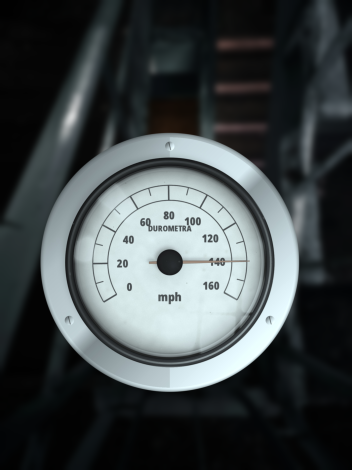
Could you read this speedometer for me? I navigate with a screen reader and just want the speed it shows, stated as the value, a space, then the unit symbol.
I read 140 mph
